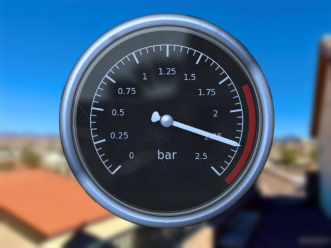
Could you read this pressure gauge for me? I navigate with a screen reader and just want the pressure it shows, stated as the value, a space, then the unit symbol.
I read 2.25 bar
